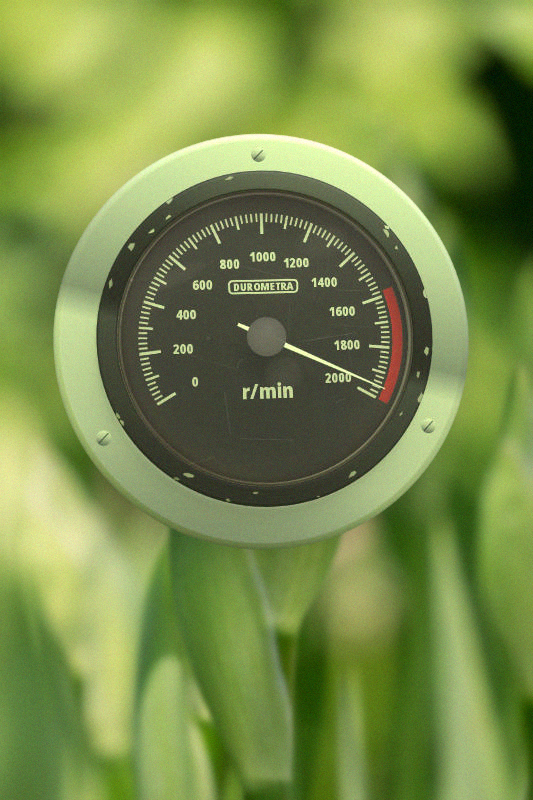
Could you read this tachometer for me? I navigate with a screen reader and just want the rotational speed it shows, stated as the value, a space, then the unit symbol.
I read 1960 rpm
